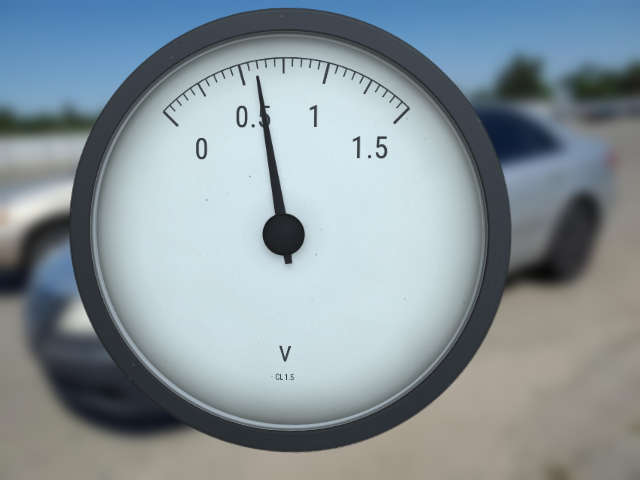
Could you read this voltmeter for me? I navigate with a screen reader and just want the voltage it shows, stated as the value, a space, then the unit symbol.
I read 0.6 V
